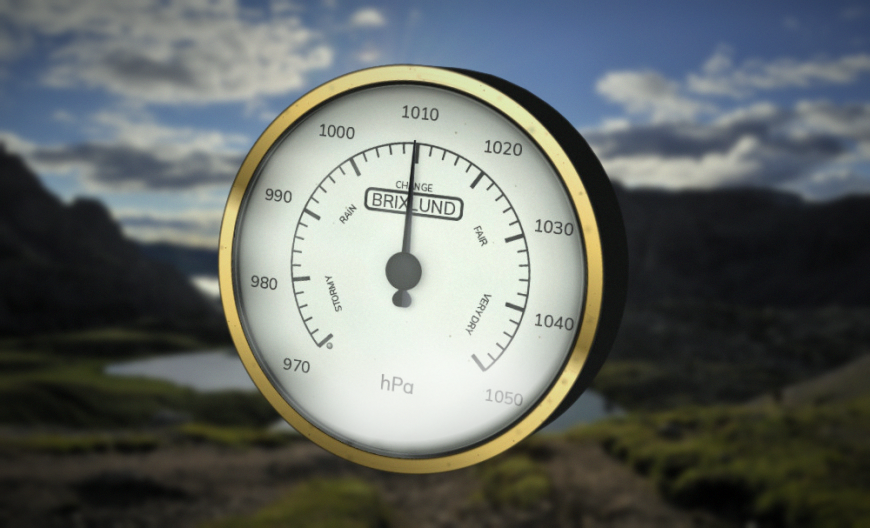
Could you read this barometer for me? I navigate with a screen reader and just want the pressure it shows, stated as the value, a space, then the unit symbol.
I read 1010 hPa
